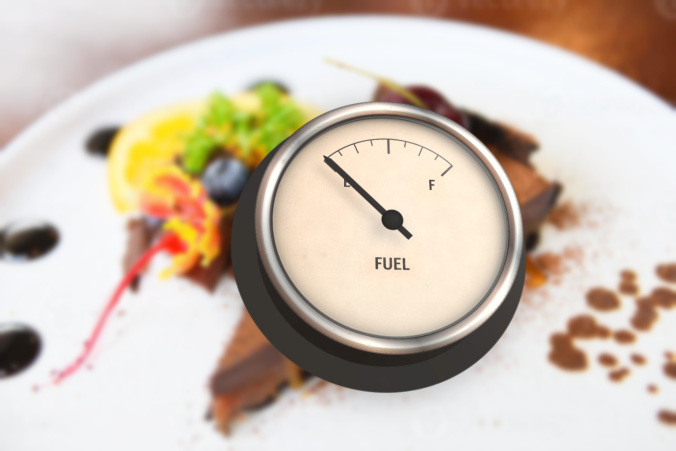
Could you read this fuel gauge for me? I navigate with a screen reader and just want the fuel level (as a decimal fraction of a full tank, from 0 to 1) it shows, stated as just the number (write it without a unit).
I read 0
